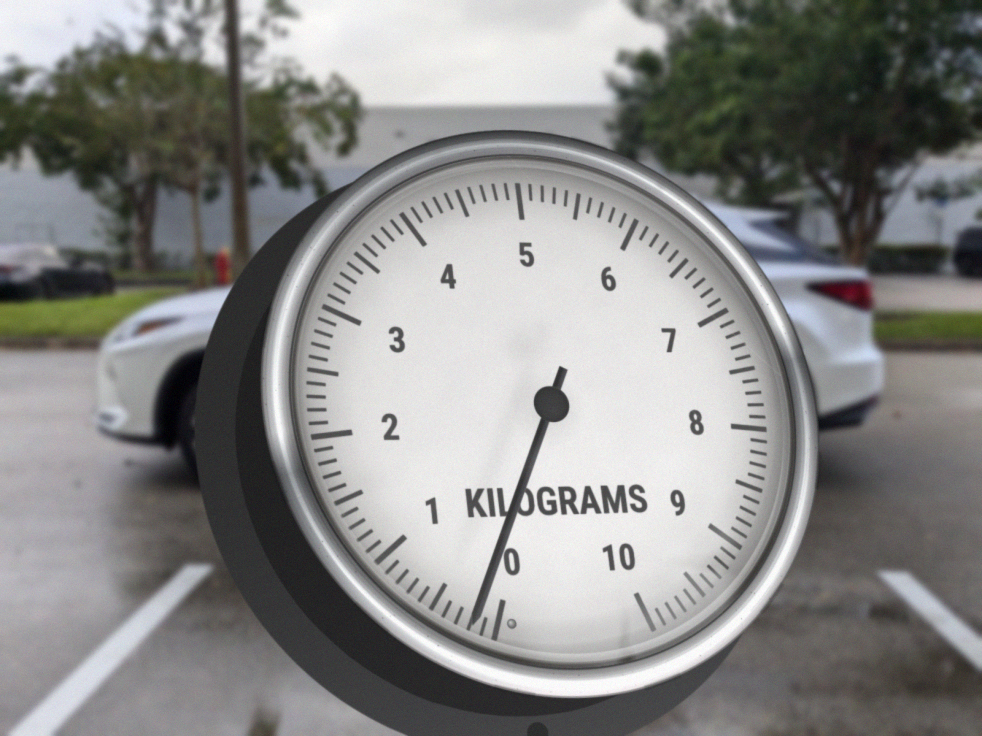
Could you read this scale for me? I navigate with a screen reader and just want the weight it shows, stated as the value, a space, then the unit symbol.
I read 0.2 kg
